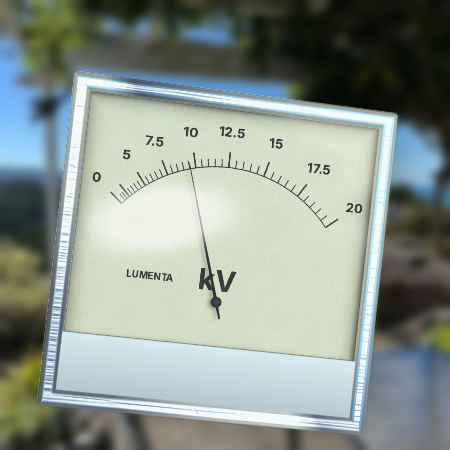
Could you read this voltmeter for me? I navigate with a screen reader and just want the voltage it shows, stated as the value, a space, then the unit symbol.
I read 9.5 kV
